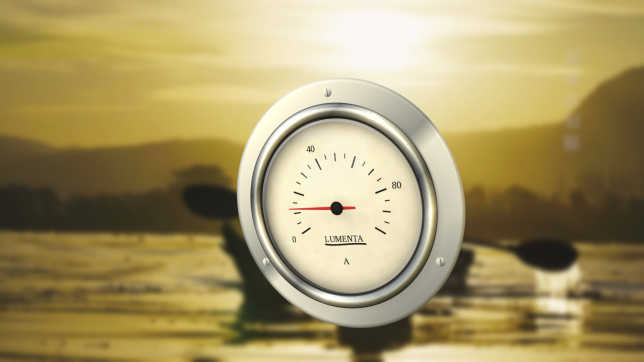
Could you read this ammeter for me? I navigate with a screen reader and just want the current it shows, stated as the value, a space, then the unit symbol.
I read 12.5 A
